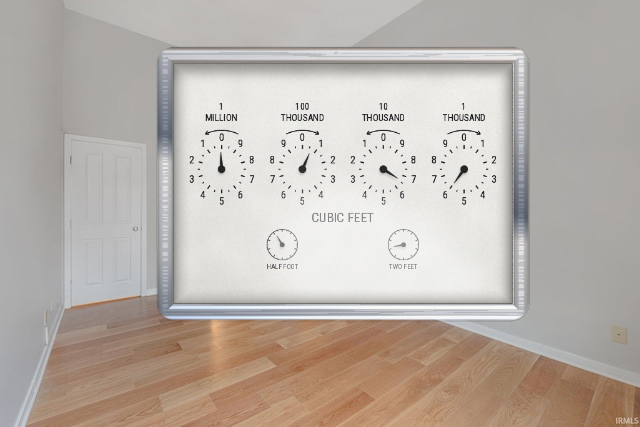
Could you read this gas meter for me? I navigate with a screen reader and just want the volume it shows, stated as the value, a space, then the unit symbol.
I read 6600 ft³
